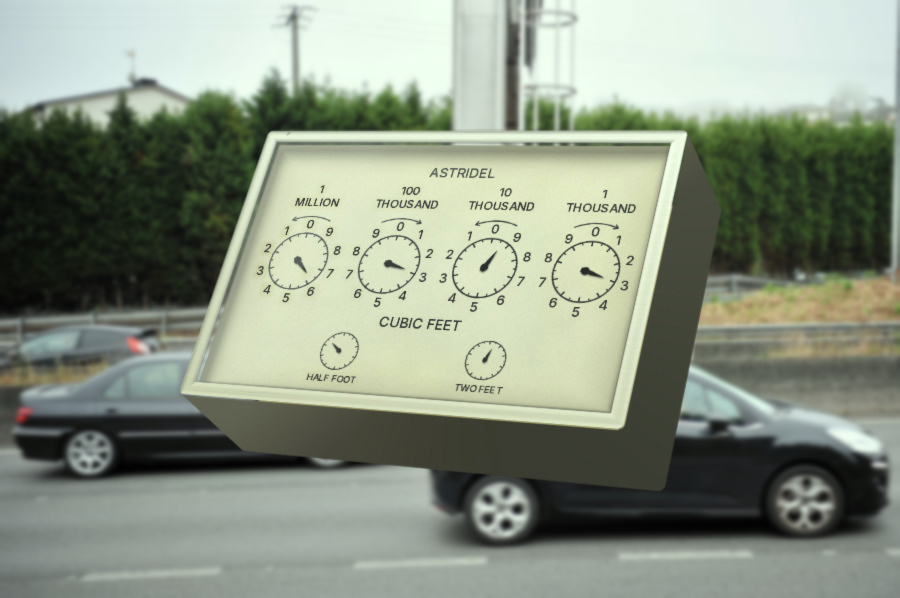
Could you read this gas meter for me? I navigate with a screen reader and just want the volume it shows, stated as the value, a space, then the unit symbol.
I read 629300 ft³
